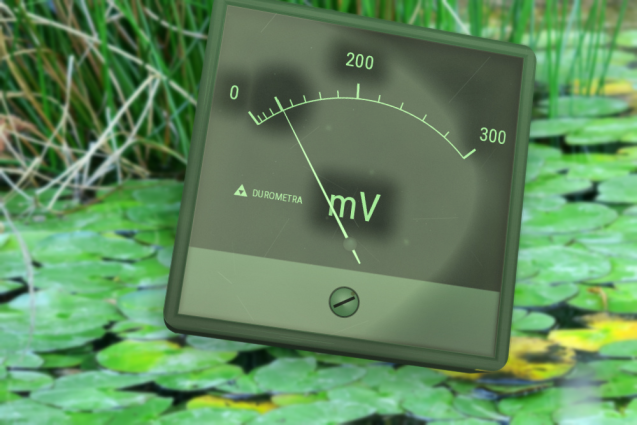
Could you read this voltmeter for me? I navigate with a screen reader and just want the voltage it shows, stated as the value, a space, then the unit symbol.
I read 100 mV
